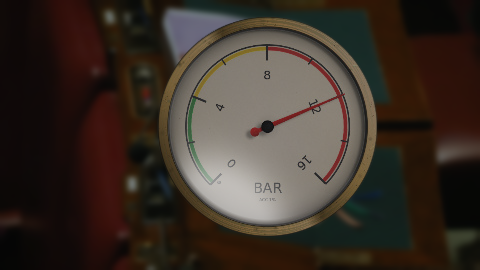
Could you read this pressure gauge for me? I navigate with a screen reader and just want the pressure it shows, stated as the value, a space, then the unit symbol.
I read 12 bar
